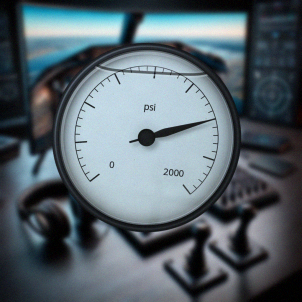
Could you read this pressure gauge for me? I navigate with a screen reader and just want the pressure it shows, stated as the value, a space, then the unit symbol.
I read 1500 psi
